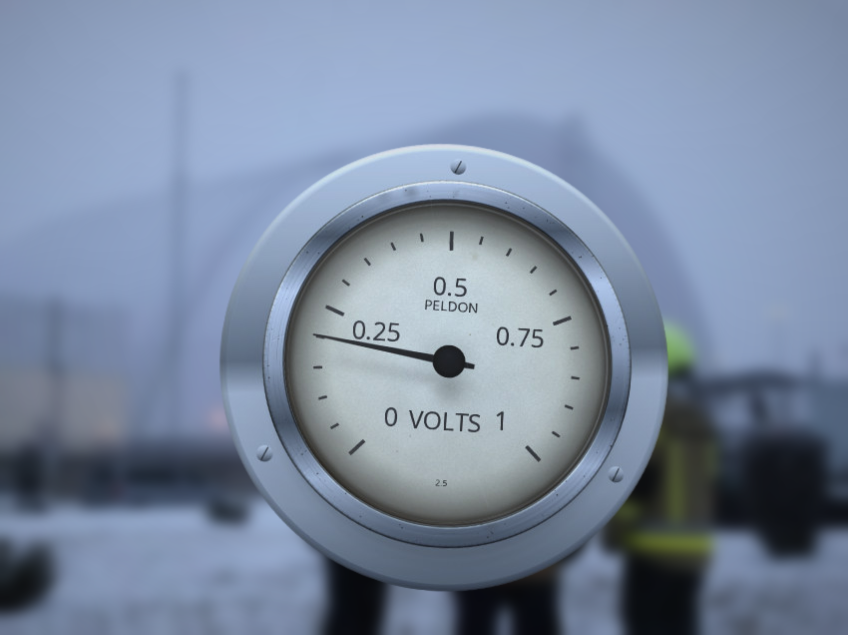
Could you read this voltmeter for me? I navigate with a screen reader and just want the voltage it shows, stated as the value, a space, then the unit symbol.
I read 0.2 V
